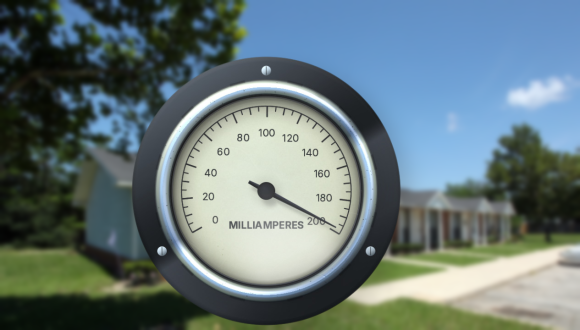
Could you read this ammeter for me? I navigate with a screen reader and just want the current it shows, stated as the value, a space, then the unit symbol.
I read 197.5 mA
